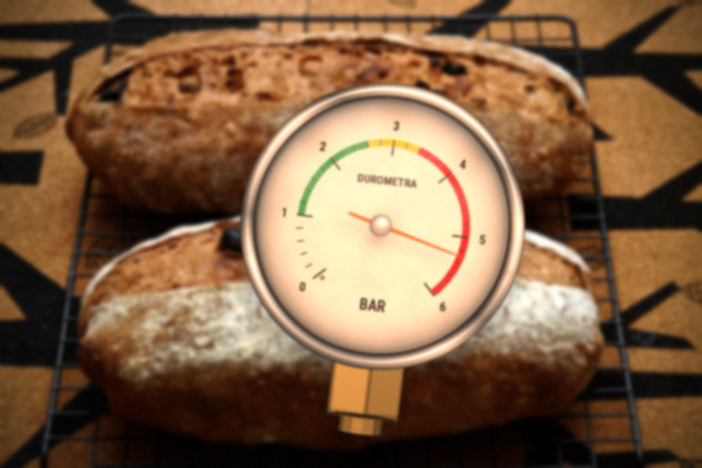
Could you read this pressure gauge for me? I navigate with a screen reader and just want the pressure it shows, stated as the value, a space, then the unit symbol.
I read 5.3 bar
